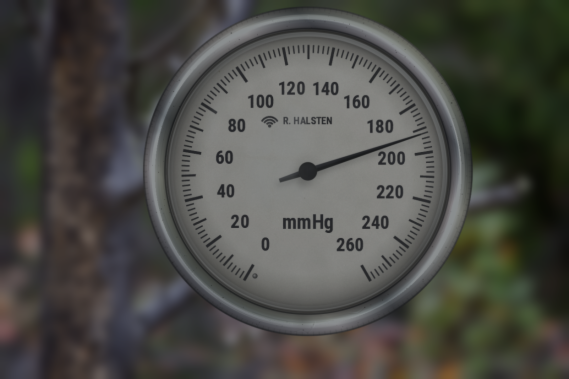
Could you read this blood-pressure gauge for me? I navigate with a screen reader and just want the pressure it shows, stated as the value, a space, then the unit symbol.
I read 192 mmHg
